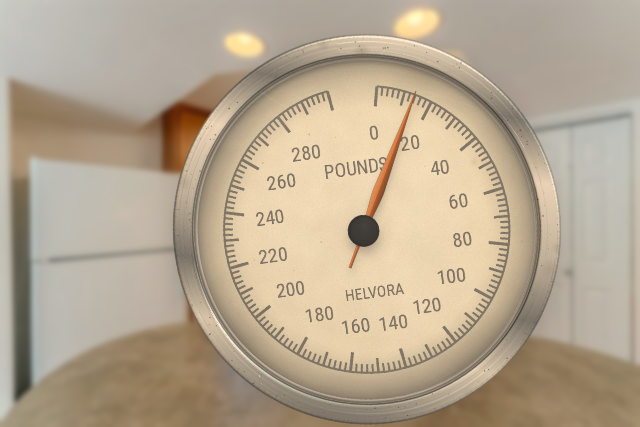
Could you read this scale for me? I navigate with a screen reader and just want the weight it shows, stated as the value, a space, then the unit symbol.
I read 14 lb
